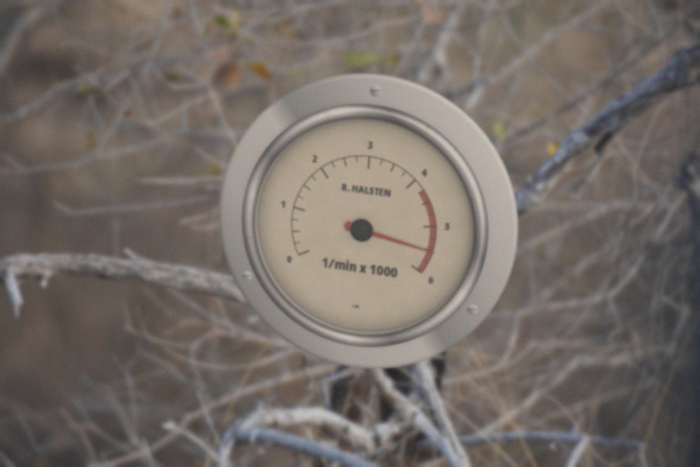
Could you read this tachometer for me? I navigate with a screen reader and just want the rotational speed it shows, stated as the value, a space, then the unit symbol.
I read 5500 rpm
